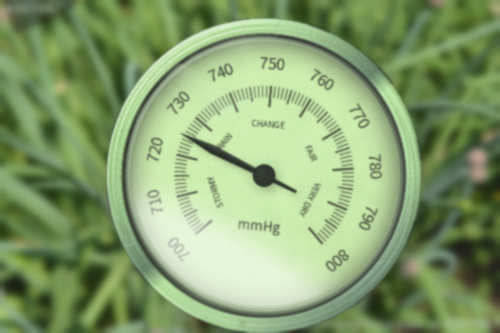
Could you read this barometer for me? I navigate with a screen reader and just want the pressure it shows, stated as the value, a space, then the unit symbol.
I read 725 mmHg
